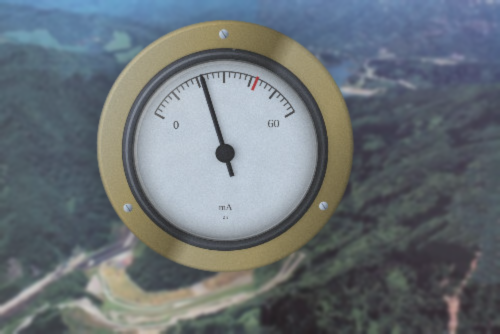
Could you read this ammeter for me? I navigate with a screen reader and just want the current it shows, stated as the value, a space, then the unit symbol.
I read 22 mA
